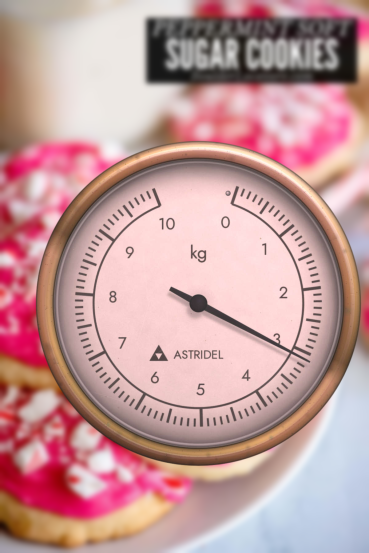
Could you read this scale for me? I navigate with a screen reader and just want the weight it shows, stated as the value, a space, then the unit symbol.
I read 3.1 kg
